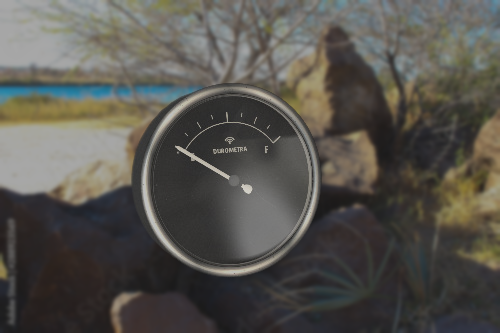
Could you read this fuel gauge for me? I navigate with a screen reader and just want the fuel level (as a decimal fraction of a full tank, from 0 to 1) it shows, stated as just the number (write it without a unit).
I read 0
